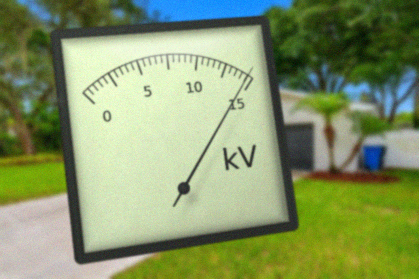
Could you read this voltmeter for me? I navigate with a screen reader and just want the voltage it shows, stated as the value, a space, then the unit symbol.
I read 14.5 kV
